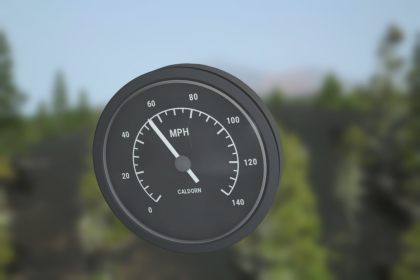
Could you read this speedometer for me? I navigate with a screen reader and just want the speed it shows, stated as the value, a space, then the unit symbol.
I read 55 mph
